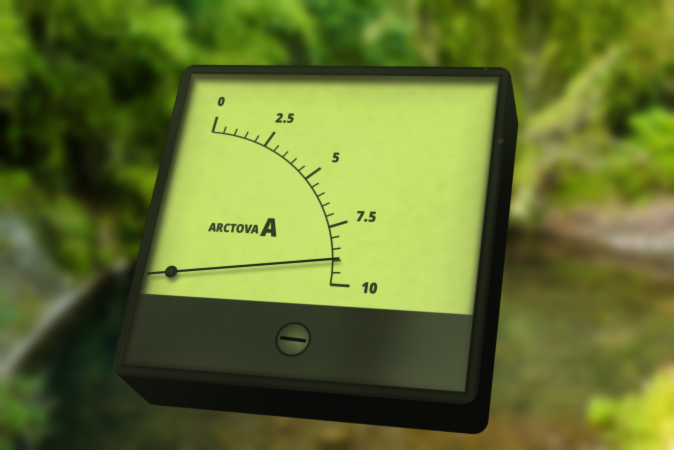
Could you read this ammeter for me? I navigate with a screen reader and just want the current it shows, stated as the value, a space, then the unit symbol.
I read 9 A
